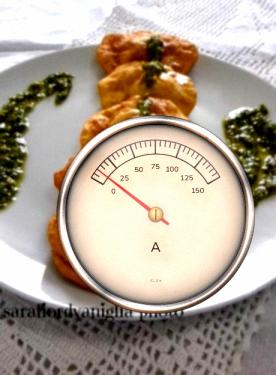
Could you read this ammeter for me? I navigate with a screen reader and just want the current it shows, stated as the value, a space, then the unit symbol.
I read 10 A
